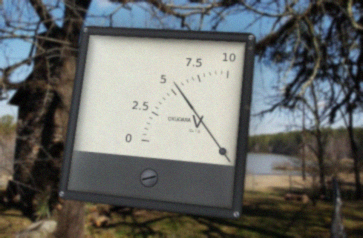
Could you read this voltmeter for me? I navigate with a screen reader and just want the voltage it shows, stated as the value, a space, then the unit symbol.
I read 5.5 V
